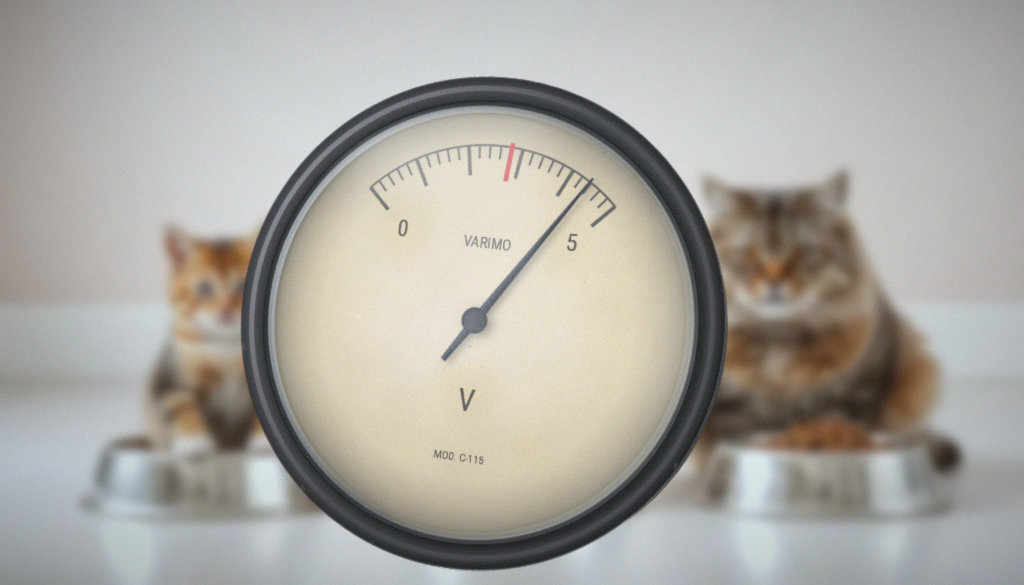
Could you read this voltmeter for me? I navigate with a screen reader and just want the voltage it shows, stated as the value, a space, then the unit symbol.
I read 4.4 V
